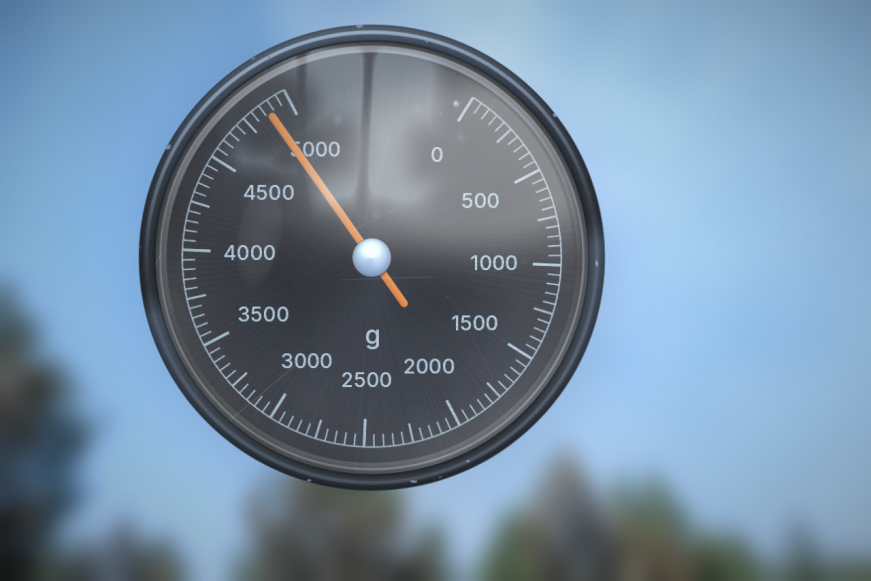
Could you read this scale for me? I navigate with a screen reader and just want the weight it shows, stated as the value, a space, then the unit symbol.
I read 4875 g
